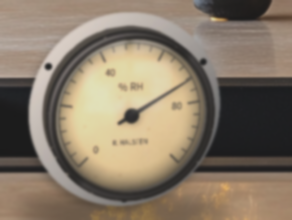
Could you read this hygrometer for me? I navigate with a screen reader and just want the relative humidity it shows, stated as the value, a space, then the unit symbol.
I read 72 %
